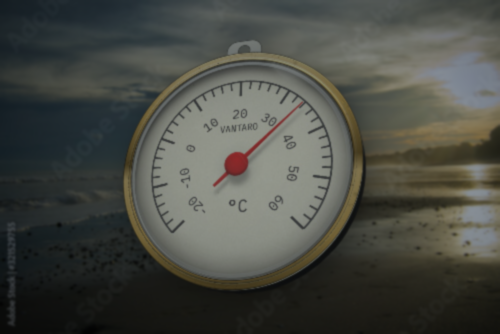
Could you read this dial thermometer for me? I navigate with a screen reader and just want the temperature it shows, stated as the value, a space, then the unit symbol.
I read 34 °C
